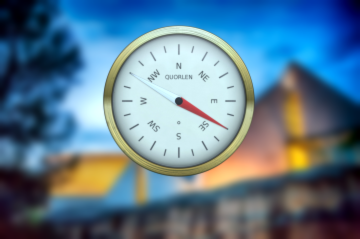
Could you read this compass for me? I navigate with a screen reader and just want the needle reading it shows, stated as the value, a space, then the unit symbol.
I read 120 °
